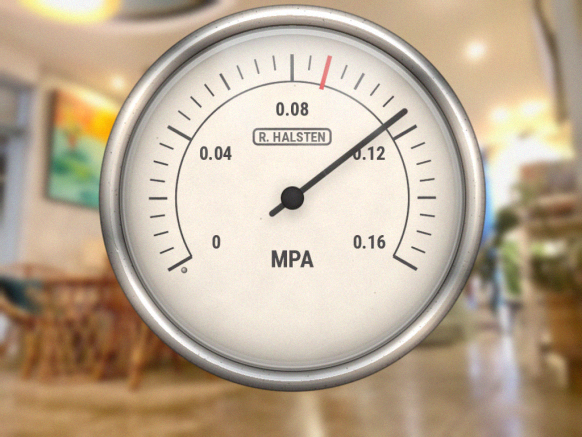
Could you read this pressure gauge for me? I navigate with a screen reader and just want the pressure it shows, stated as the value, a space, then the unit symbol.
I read 0.115 MPa
